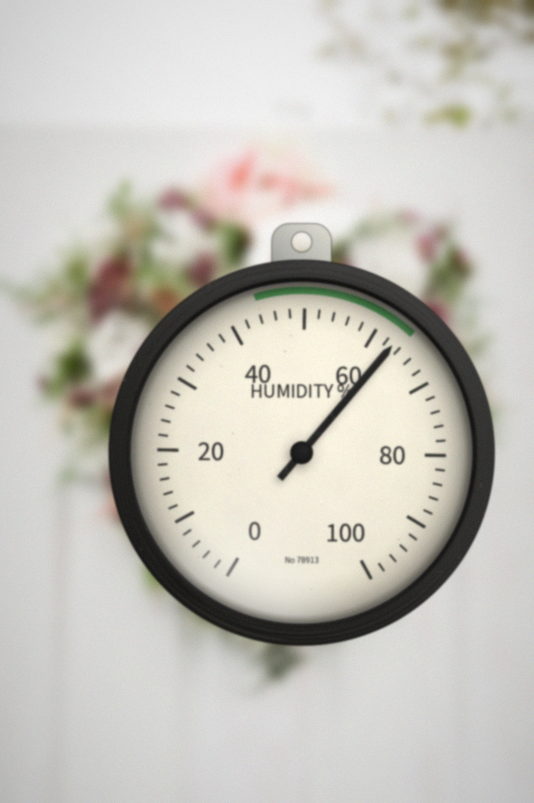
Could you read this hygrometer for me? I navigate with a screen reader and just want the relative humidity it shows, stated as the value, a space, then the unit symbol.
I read 63 %
